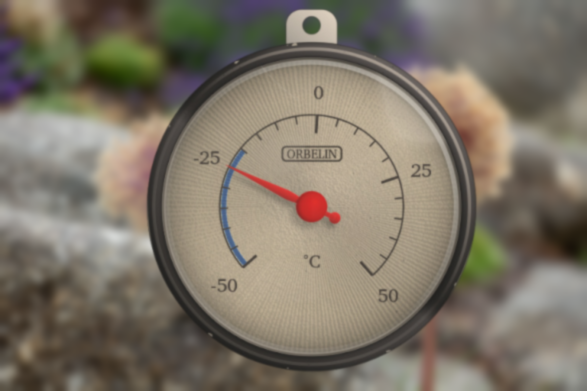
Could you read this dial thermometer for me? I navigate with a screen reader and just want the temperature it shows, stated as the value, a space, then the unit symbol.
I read -25 °C
